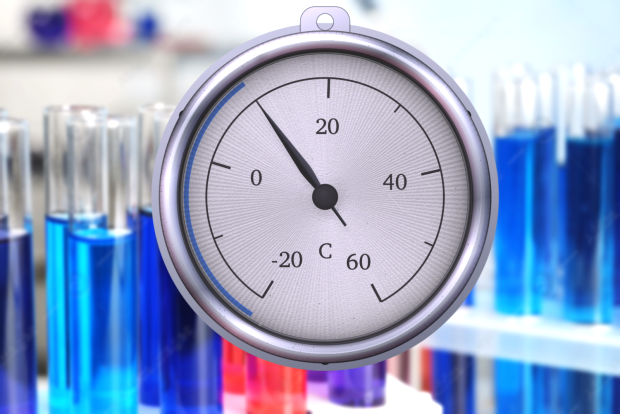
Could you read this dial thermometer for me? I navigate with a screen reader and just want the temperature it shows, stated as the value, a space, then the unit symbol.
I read 10 °C
